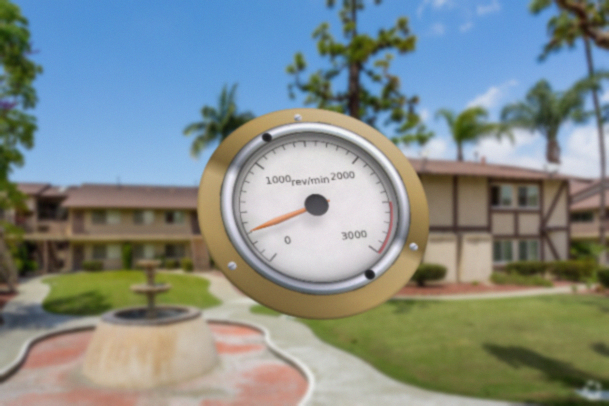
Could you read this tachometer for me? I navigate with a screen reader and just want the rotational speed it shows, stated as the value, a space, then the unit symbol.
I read 300 rpm
